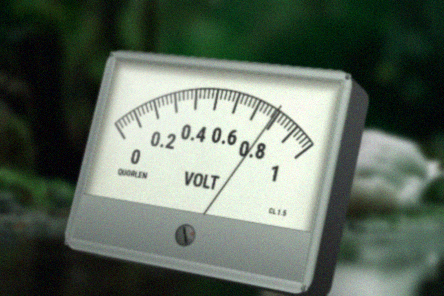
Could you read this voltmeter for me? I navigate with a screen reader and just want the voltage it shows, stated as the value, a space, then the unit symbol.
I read 0.8 V
